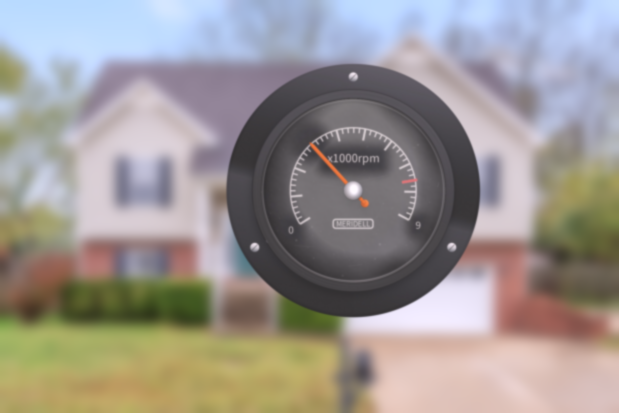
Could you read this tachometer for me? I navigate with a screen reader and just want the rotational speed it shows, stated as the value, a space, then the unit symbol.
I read 3000 rpm
